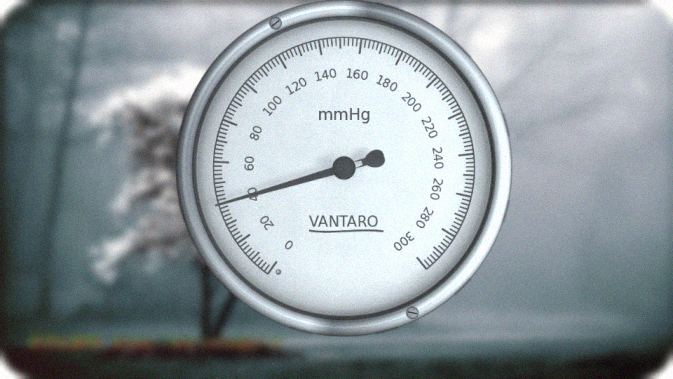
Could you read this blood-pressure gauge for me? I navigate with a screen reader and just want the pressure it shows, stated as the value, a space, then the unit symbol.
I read 40 mmHg
